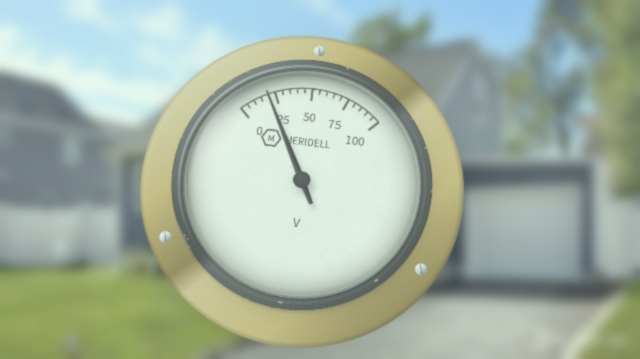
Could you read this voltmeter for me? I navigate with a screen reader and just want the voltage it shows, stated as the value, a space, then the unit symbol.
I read 20 V
